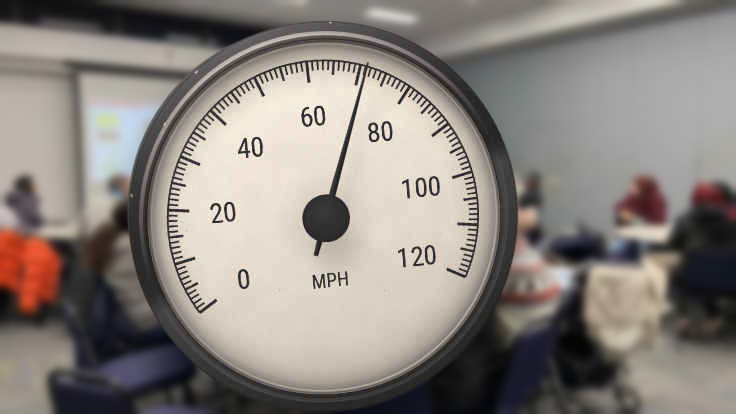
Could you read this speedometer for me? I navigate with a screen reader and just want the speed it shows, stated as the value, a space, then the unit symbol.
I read 71 mph
